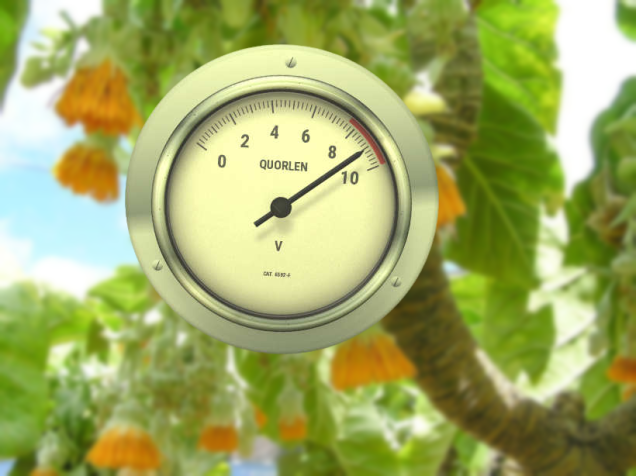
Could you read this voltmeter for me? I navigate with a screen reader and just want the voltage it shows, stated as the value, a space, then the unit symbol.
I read 9 V
